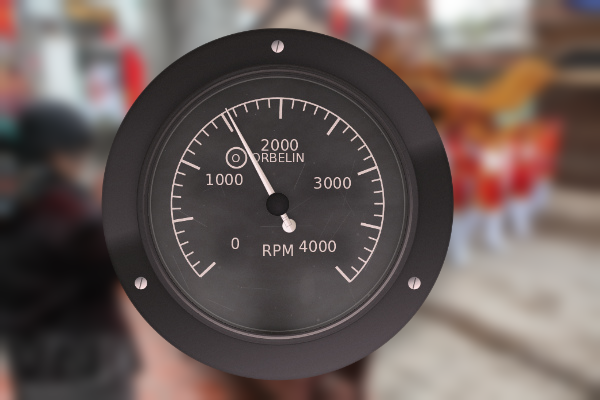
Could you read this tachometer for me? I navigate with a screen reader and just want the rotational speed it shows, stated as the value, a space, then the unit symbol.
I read 1550 rpm
